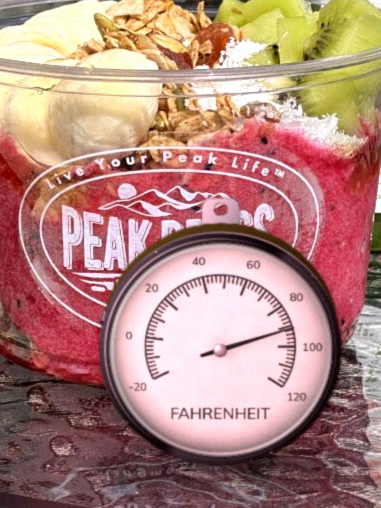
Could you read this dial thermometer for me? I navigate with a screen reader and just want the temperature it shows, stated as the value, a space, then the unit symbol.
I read 90 °F
